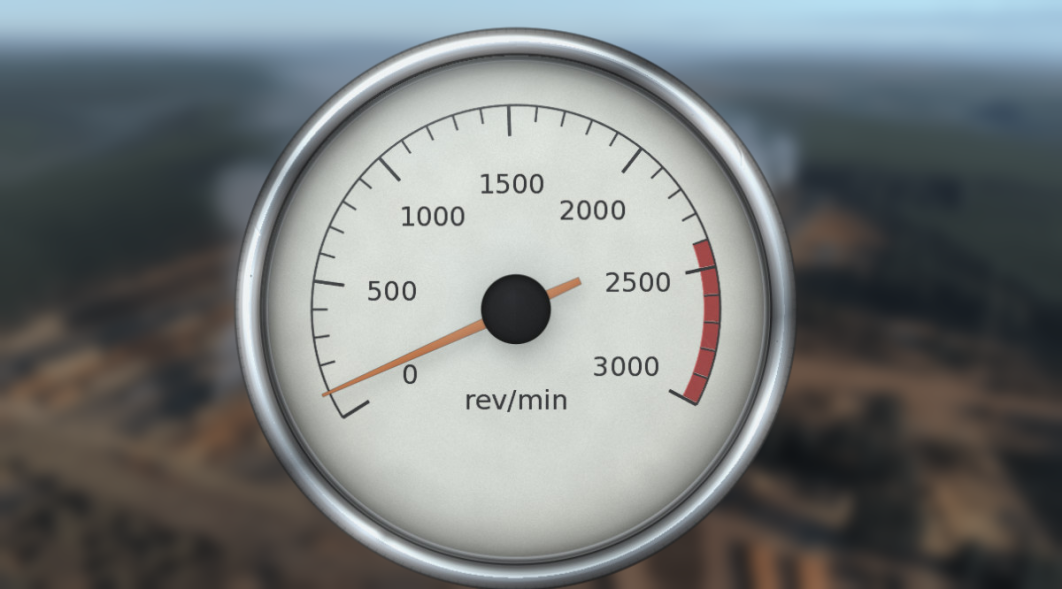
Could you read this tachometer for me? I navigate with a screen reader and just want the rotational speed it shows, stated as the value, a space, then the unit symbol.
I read 100 rpm
